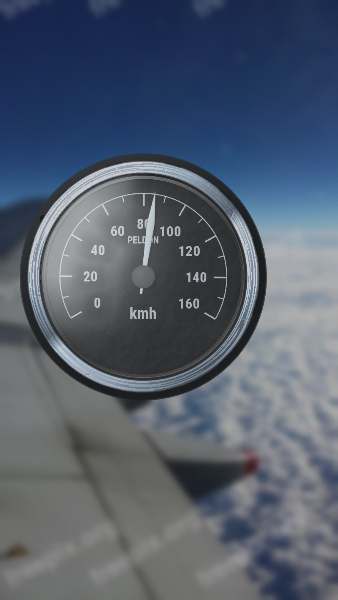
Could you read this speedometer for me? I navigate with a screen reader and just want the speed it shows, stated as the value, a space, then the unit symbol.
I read 85 km/h
